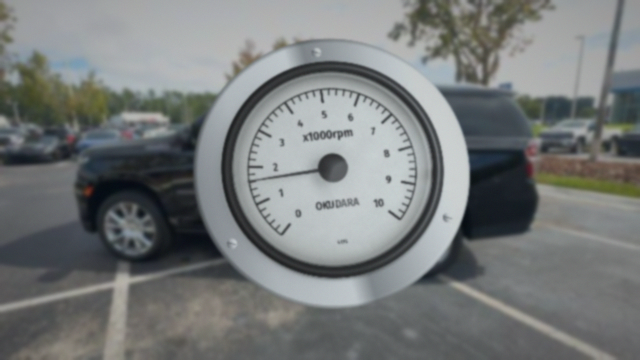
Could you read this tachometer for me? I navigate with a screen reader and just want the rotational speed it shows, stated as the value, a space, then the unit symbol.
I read 1600 rpm
